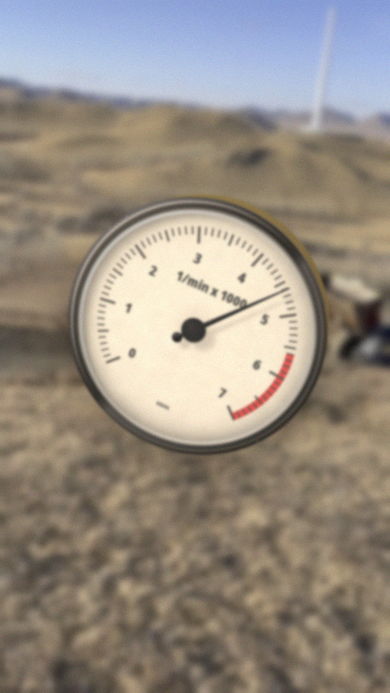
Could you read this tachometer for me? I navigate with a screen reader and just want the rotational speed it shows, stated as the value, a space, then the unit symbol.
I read 4600 rpm
